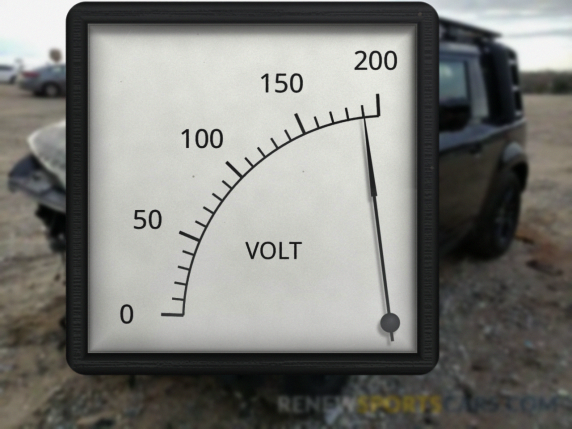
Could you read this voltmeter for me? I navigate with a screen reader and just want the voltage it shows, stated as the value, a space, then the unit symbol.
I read 190 V
